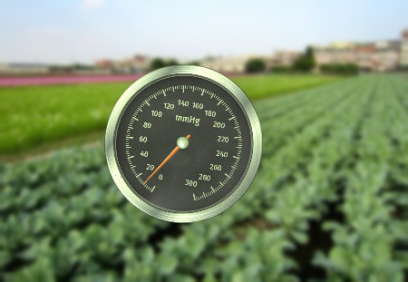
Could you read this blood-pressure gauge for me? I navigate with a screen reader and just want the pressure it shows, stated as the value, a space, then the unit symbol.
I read 10 mmHg
